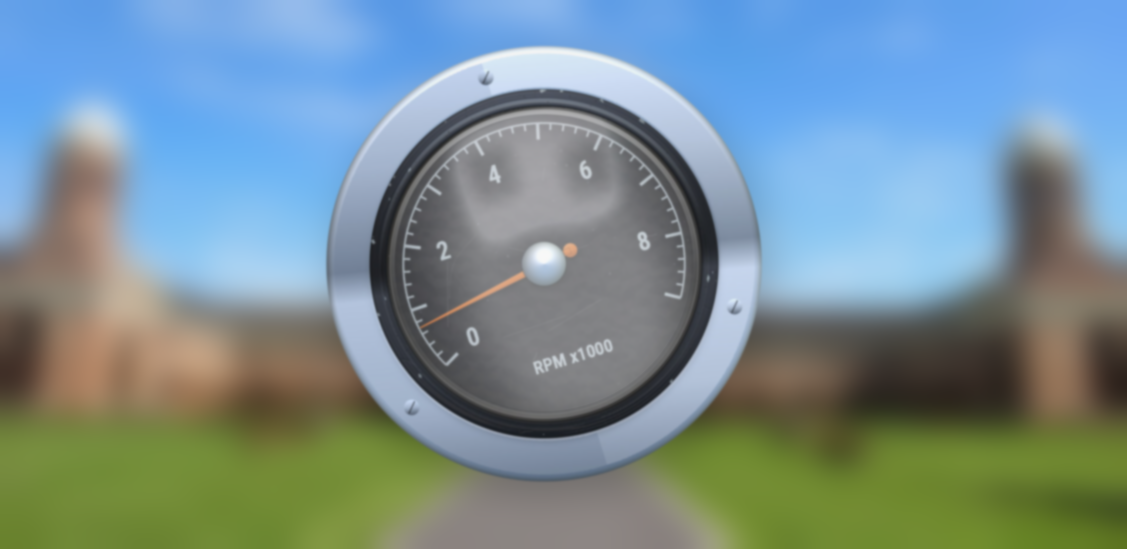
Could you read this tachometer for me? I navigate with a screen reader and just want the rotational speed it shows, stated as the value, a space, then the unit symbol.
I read 700 rpm
